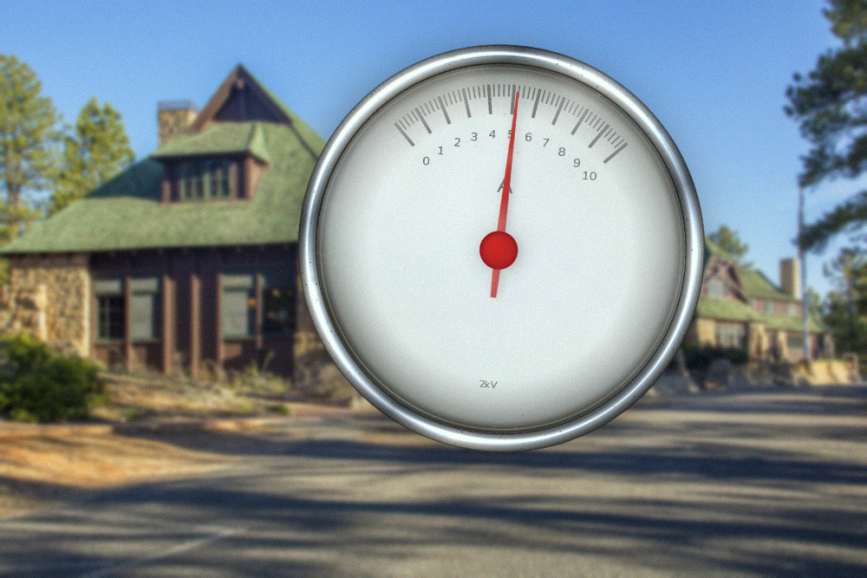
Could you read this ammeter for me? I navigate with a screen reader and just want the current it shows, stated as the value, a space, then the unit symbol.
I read 5.2 A
